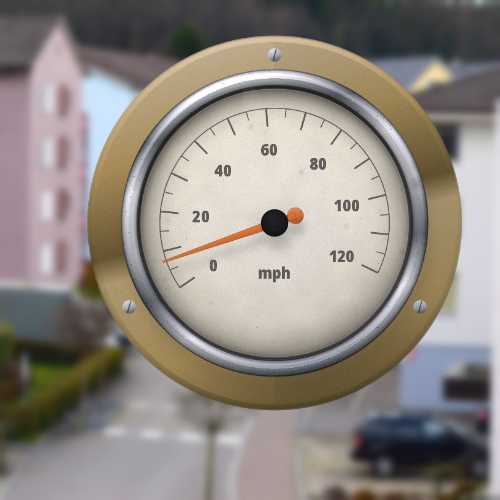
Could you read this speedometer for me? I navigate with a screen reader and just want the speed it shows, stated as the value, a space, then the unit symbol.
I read 7.5 mph
